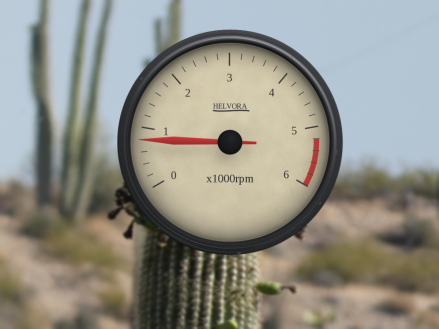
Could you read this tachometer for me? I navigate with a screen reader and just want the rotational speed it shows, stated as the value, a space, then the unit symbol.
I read 800 rpm
